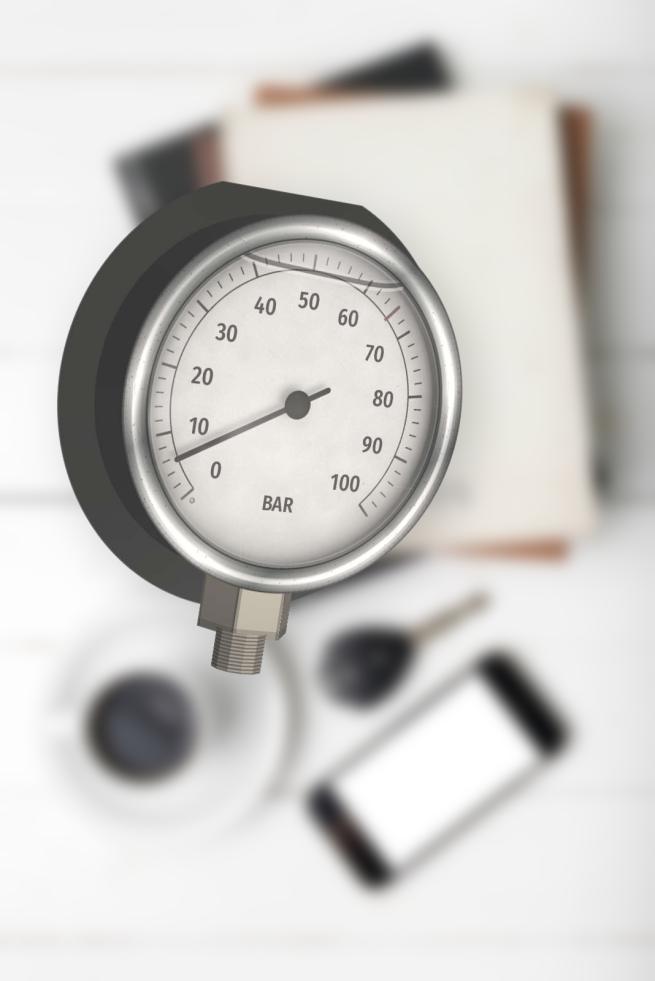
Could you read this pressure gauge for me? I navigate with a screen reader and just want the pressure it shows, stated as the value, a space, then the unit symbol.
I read 6 bar
